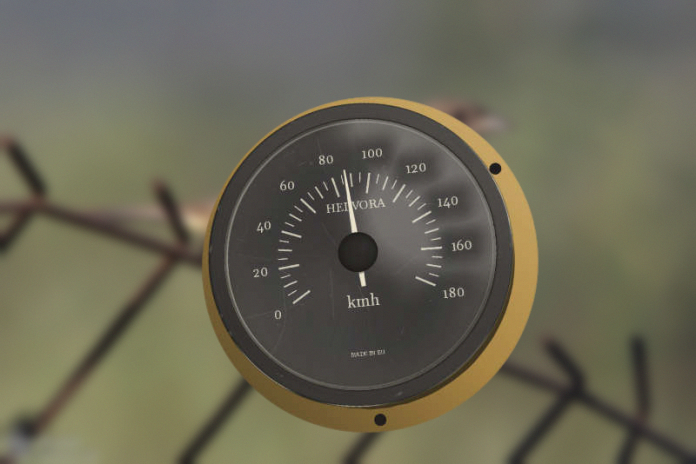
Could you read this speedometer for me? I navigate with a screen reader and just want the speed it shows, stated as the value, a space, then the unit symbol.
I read 87.5 km/h
